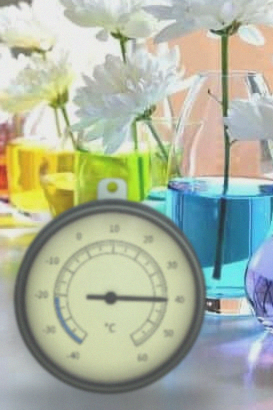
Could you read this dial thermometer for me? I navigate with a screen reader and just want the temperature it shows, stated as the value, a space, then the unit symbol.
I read 40 °C
